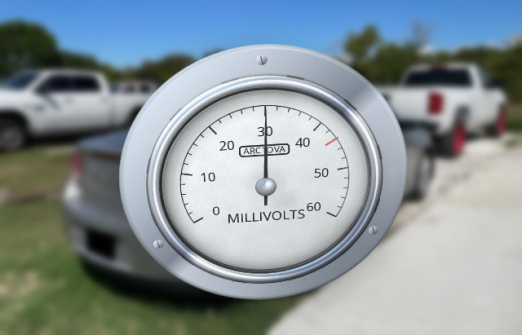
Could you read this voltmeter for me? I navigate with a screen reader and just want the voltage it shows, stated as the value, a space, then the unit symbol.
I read 30 mV
